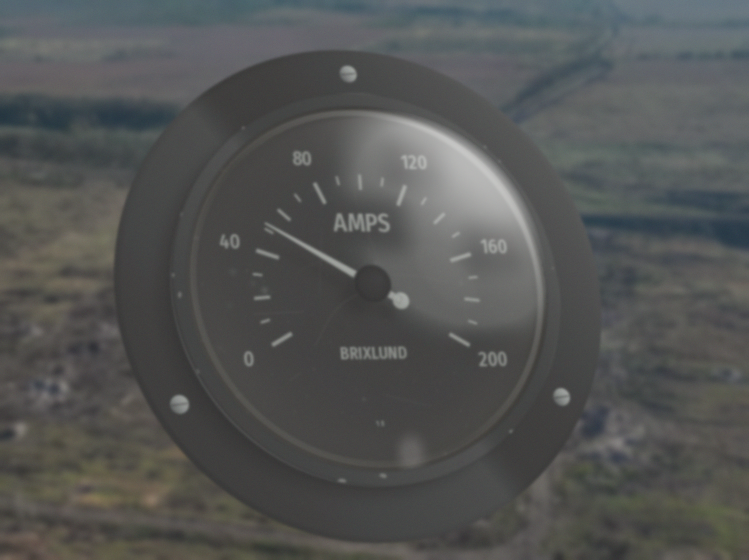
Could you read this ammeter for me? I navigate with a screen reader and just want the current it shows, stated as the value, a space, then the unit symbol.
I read 50 A
